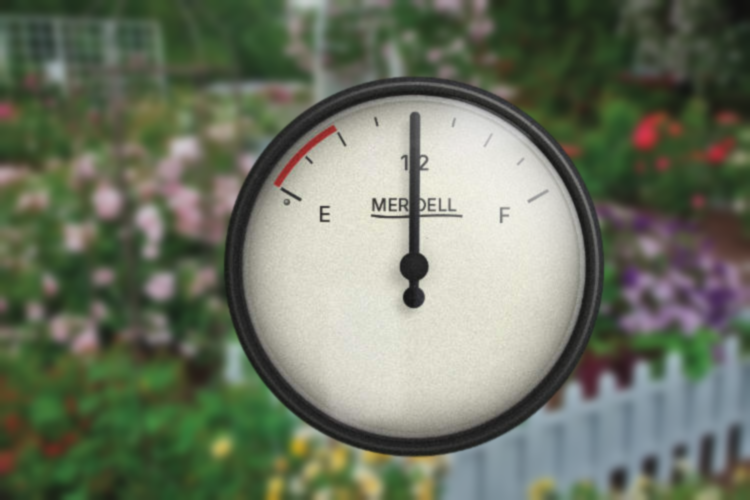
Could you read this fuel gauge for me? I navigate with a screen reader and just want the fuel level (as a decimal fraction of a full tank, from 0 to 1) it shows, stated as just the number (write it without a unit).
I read 0.5
